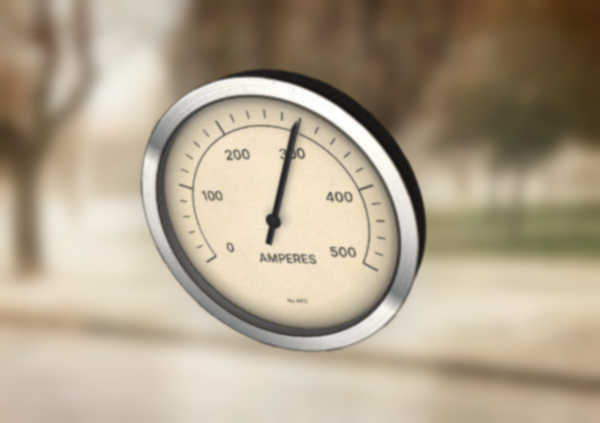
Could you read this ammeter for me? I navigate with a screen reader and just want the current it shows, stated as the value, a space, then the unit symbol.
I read 300 A
